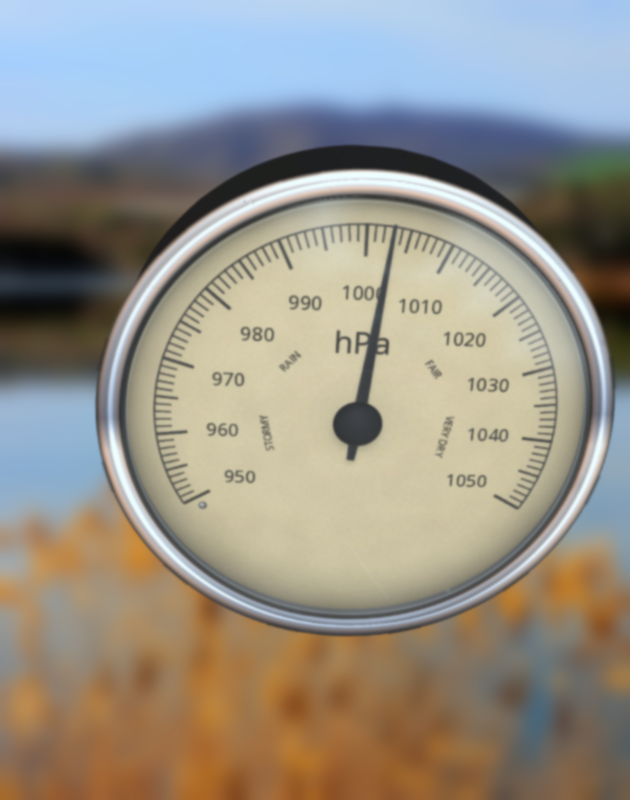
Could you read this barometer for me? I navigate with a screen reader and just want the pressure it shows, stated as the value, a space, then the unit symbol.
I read 1003 hPa
